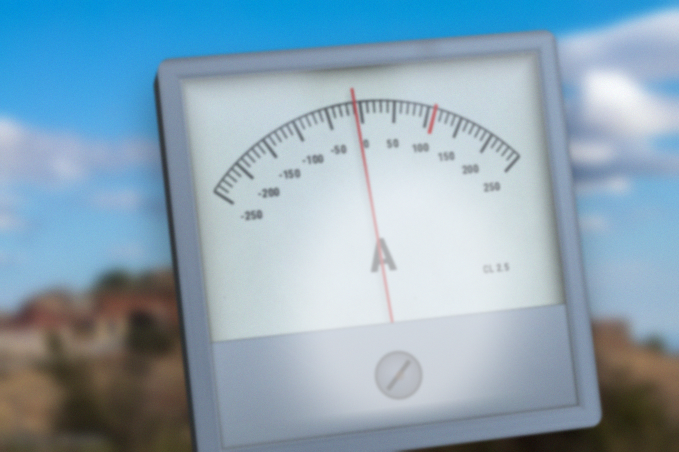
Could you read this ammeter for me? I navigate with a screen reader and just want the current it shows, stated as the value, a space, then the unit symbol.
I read -10 A
